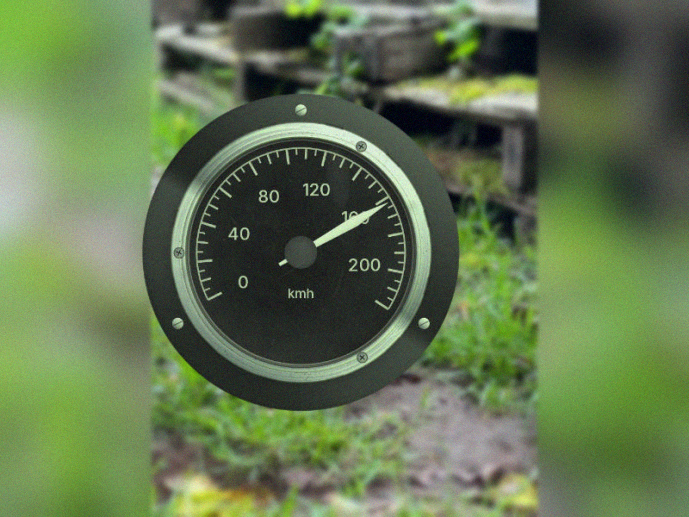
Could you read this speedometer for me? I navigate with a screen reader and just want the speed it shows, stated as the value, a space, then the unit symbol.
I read 162.5 km/h
